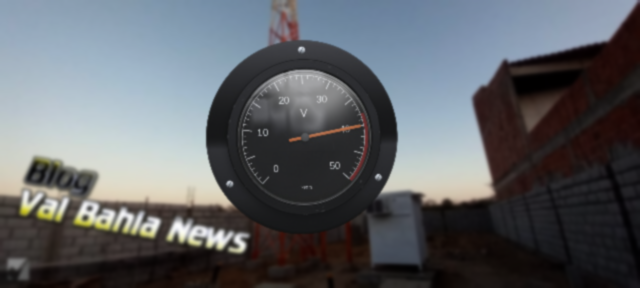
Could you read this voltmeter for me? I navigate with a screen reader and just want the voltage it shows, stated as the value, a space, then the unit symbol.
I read 40 V
